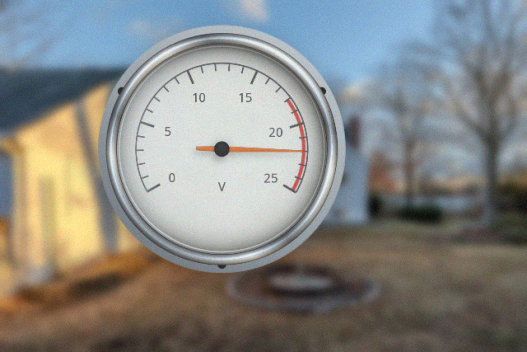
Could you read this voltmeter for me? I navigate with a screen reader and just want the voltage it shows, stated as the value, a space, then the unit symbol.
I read 22 V
